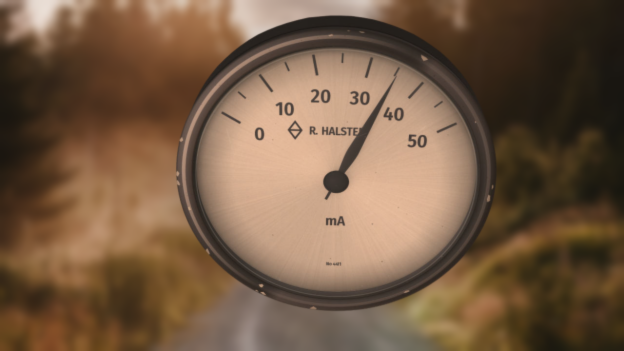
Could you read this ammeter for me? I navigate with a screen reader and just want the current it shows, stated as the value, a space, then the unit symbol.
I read 35 mA
